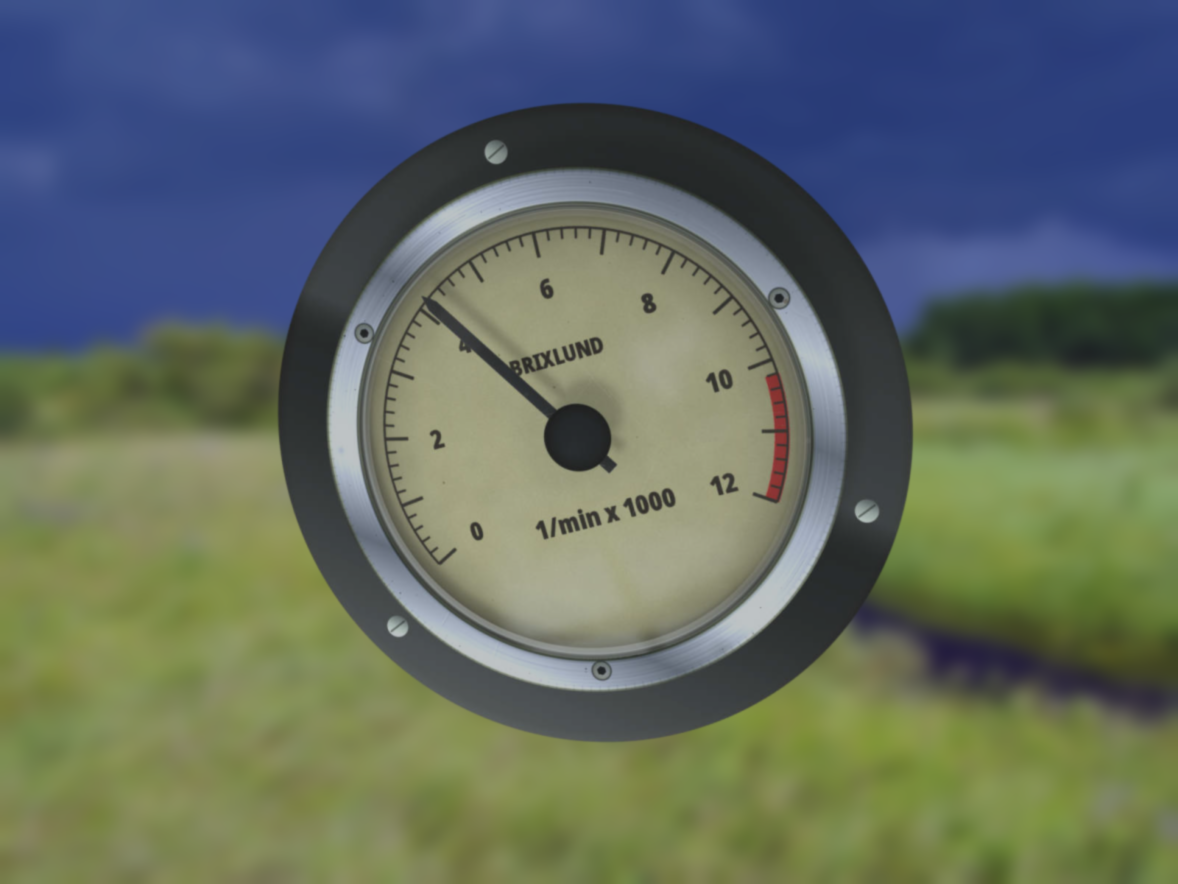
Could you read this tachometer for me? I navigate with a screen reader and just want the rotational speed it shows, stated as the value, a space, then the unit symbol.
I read 4200 rpm
